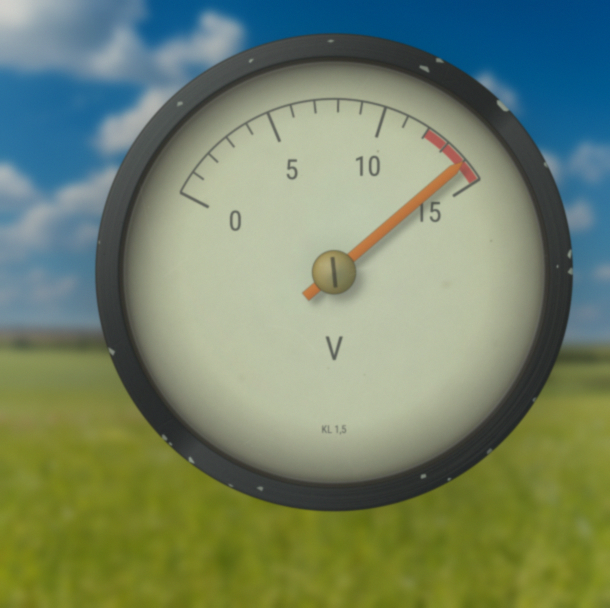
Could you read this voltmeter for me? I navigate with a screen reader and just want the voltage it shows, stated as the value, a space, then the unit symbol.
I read 14 V
